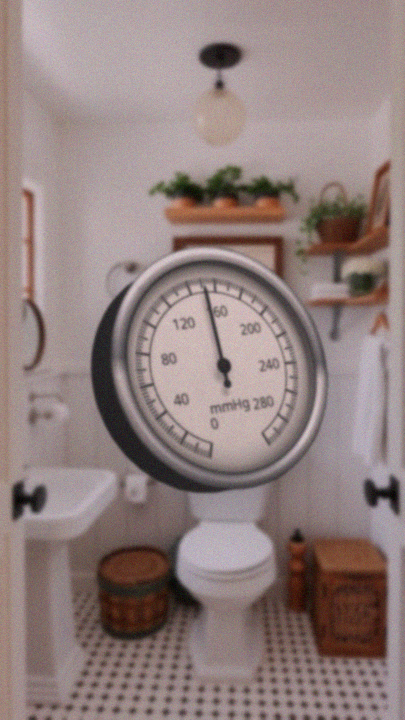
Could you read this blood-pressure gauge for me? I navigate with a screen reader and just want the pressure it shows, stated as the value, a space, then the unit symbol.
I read 150 mmHg
